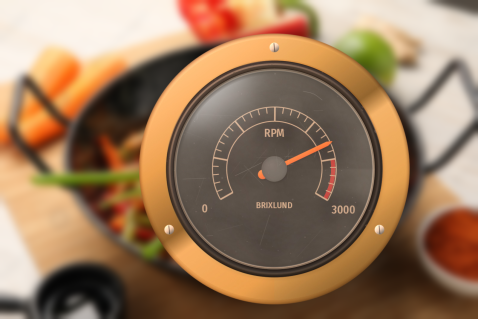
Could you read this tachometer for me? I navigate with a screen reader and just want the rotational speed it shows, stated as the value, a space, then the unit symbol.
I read 2300 rpm
